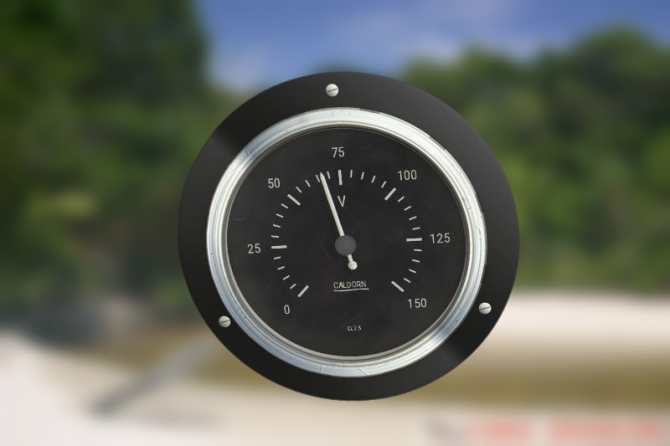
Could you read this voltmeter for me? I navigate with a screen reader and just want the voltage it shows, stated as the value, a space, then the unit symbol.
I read 67.5 V
